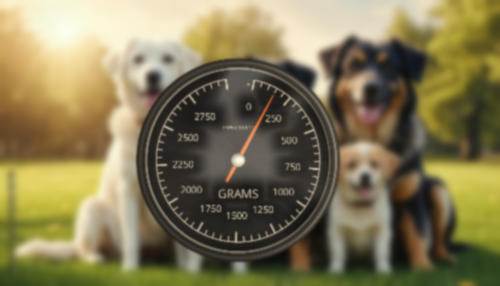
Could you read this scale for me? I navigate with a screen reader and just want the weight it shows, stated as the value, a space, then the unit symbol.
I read 150 g
